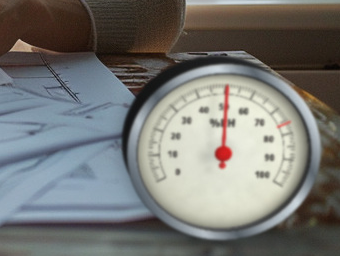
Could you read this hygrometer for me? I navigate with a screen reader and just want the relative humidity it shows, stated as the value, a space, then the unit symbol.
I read 50 %
